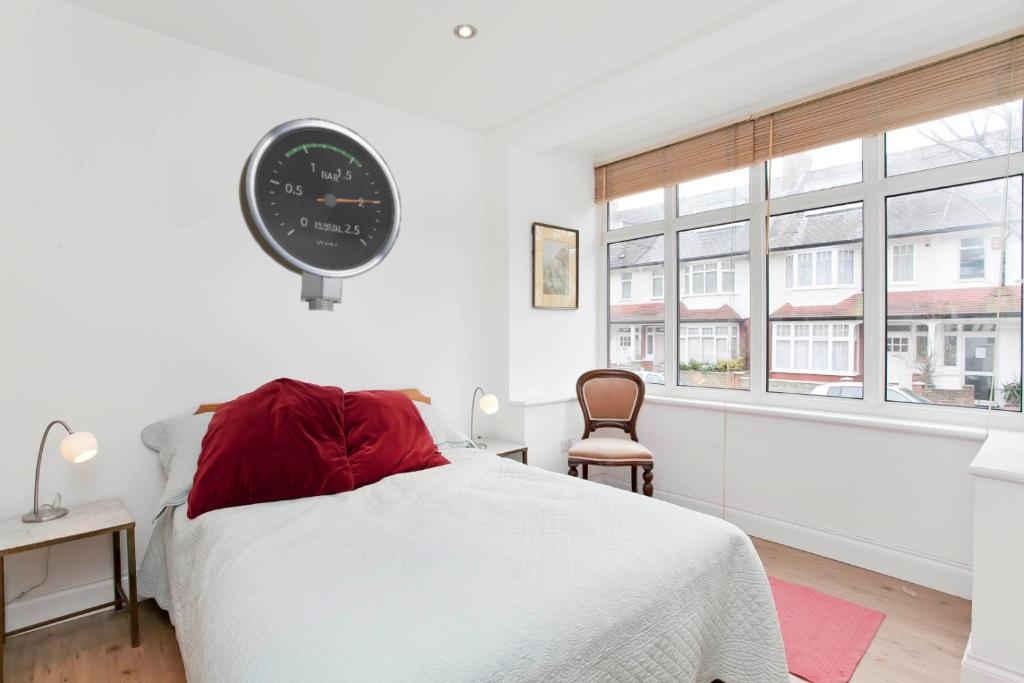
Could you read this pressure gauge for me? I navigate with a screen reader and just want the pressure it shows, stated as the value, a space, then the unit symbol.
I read 2 bar
